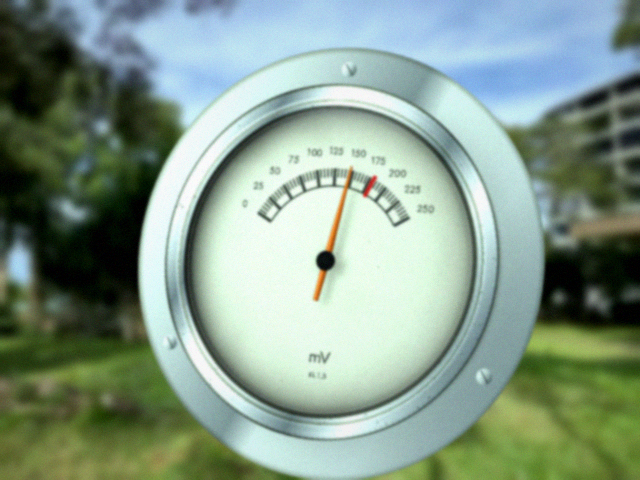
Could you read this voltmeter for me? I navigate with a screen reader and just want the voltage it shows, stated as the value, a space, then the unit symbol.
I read 150 mV
